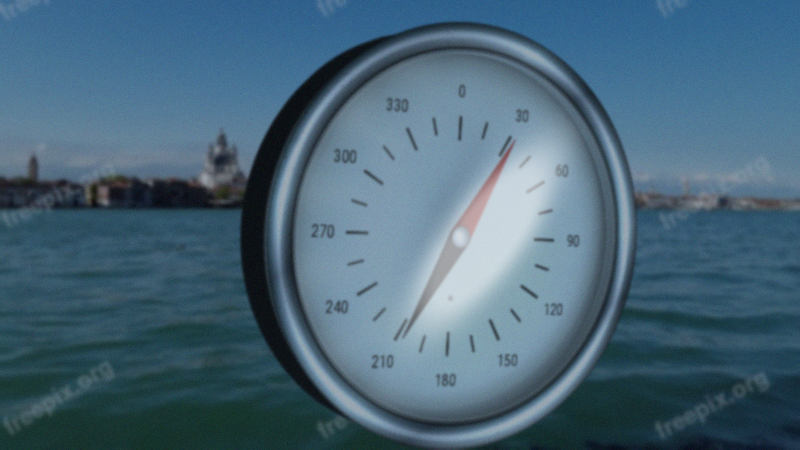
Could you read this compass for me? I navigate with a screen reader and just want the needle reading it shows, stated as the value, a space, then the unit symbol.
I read 30 °
